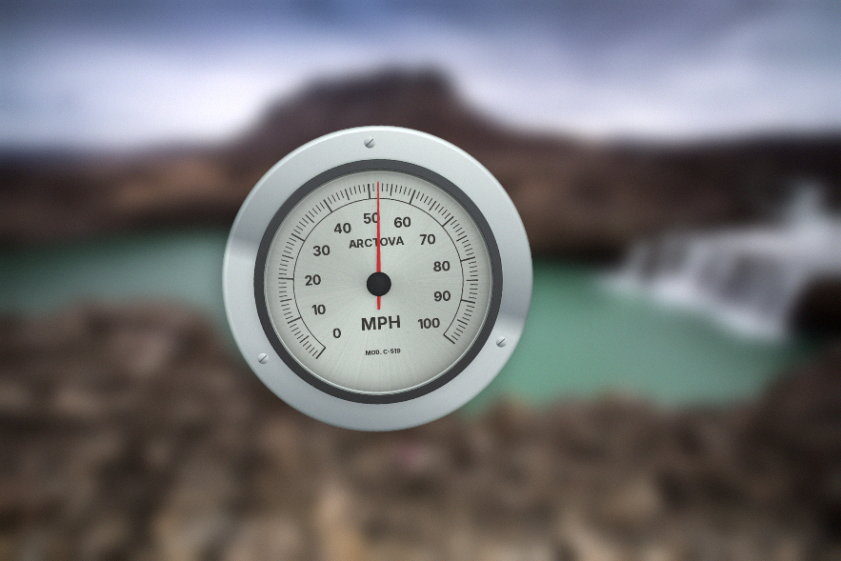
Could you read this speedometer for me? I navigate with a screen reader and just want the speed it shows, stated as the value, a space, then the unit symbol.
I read 52 mph
